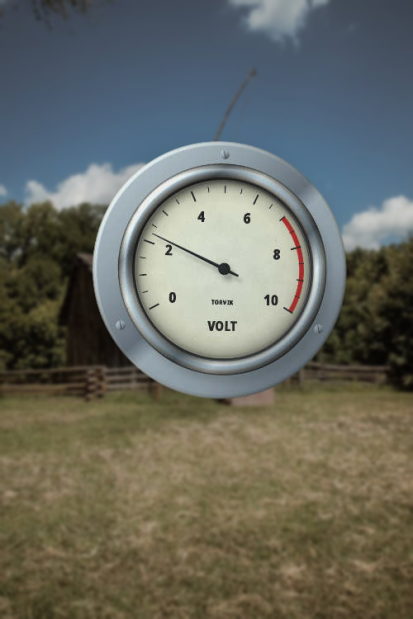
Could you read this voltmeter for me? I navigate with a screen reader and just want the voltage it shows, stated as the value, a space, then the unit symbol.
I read 2.25 V
